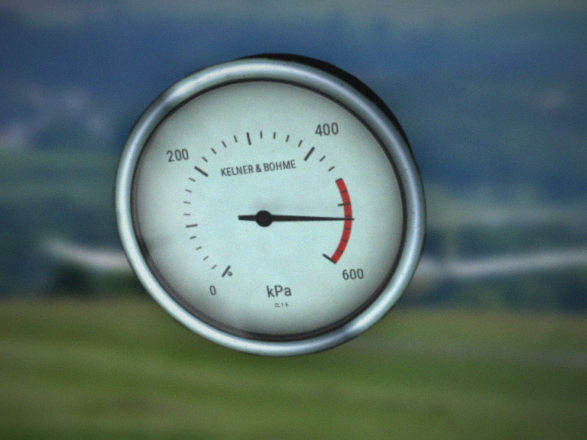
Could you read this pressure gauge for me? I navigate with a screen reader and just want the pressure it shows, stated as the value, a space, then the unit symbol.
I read 520 kPa
